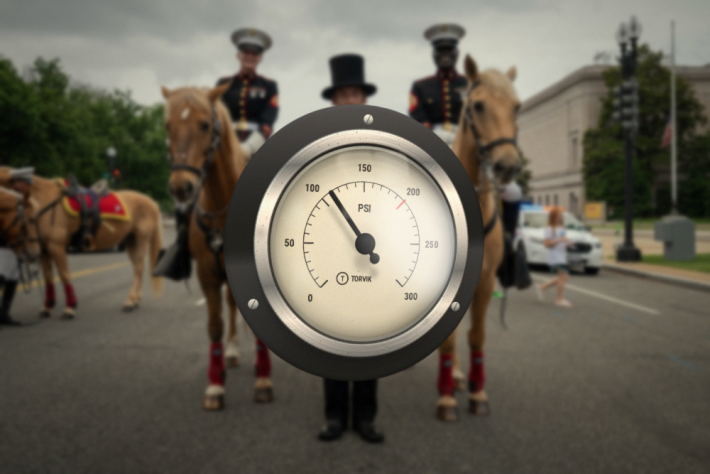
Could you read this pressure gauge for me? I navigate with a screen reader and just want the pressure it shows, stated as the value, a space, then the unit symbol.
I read 110 psi
